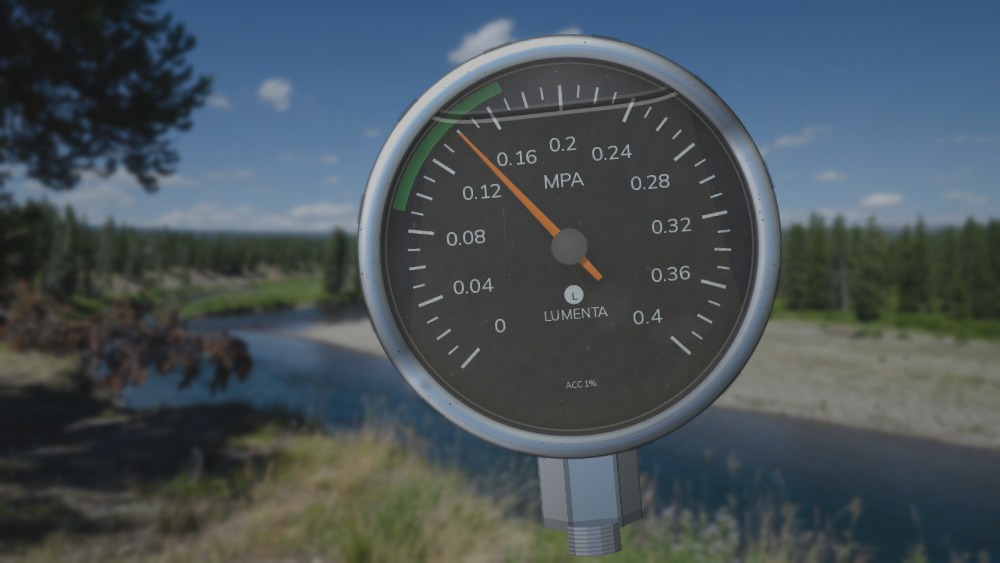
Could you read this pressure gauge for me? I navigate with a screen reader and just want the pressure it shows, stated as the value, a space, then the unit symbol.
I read 0.14 MPa
